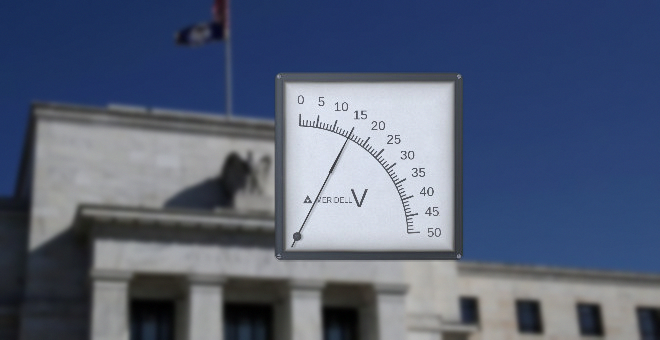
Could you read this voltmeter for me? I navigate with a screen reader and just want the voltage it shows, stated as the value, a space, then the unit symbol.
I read 15 V
